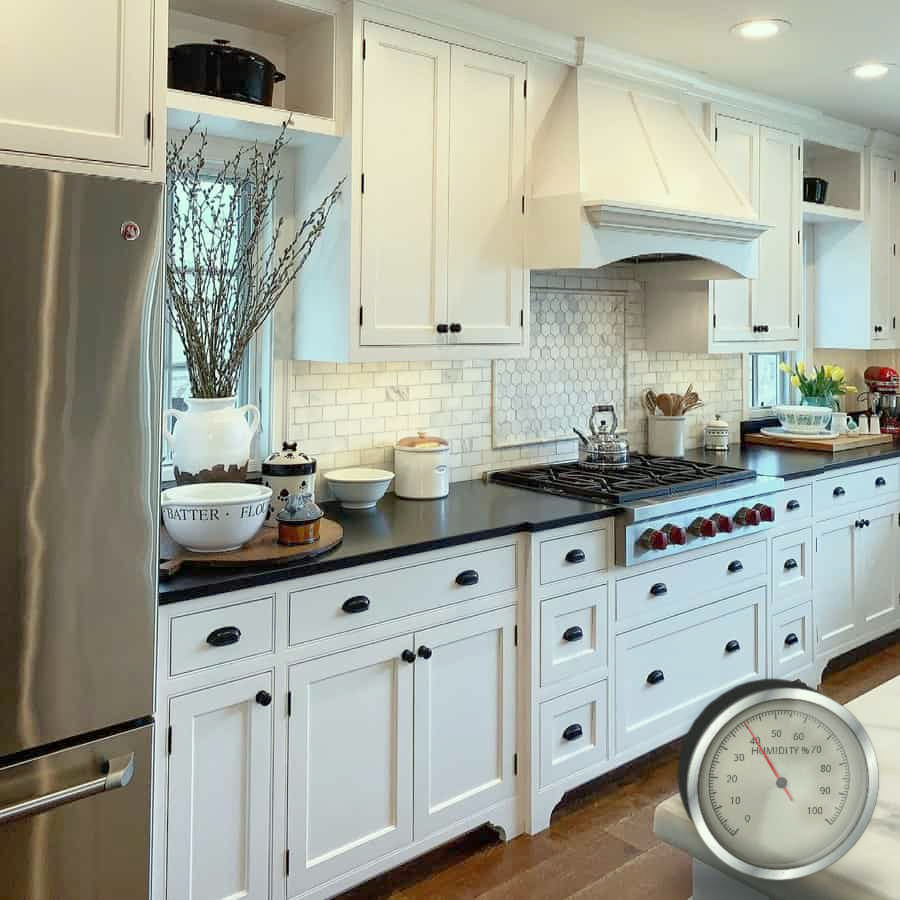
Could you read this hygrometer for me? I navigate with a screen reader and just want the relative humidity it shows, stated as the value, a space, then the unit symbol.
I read 40 %
